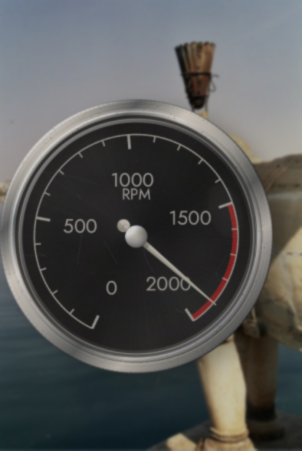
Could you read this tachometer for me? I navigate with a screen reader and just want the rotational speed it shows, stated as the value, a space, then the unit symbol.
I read 1900 rpm
